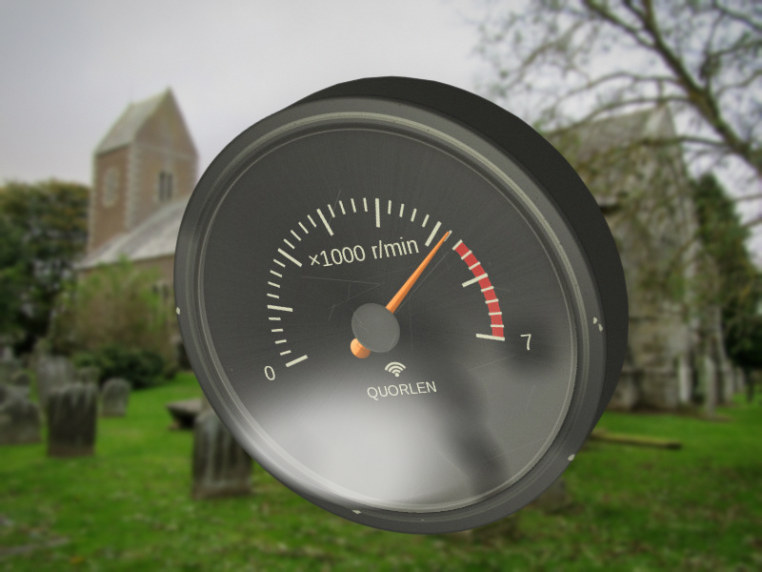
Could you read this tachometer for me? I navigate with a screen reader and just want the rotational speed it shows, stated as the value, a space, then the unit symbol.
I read 5200 rpm
